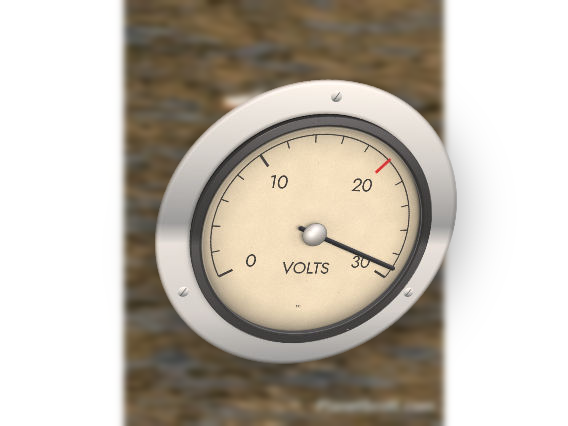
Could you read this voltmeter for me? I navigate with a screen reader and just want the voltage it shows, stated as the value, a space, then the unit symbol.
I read 29 V
